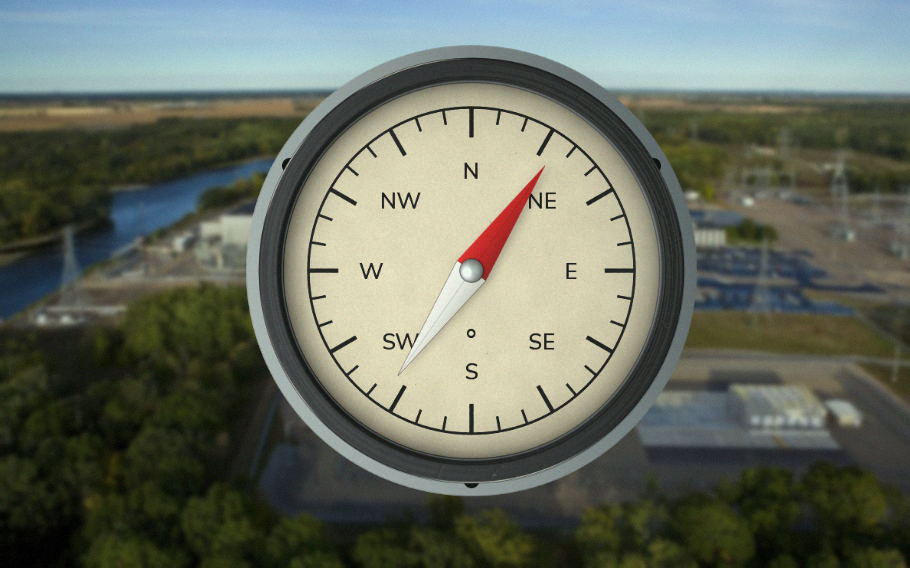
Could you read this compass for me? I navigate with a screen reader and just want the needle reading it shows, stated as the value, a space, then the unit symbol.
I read 35 °
